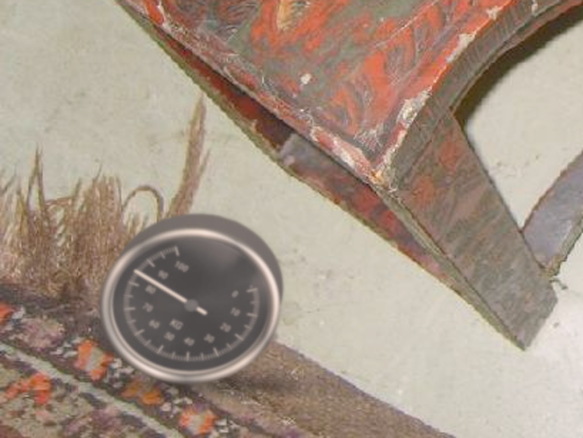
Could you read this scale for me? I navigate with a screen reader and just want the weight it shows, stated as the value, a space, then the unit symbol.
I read 85 kg
